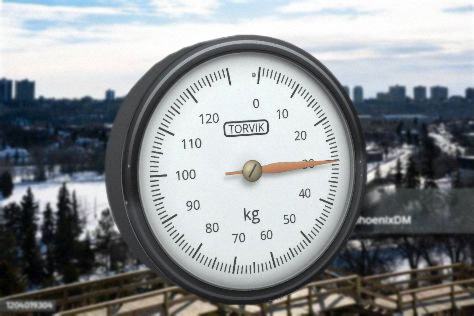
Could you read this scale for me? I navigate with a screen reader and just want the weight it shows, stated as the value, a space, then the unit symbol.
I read 30 kg
